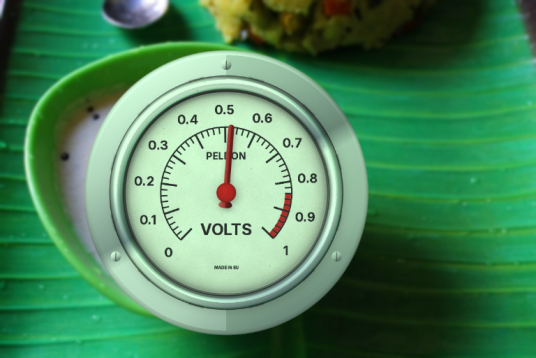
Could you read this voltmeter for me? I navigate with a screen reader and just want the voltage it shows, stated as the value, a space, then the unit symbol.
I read 0.52 V
